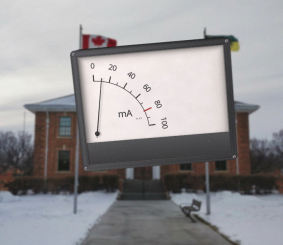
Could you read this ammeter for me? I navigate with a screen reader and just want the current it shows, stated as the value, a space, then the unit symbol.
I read 10 mA
